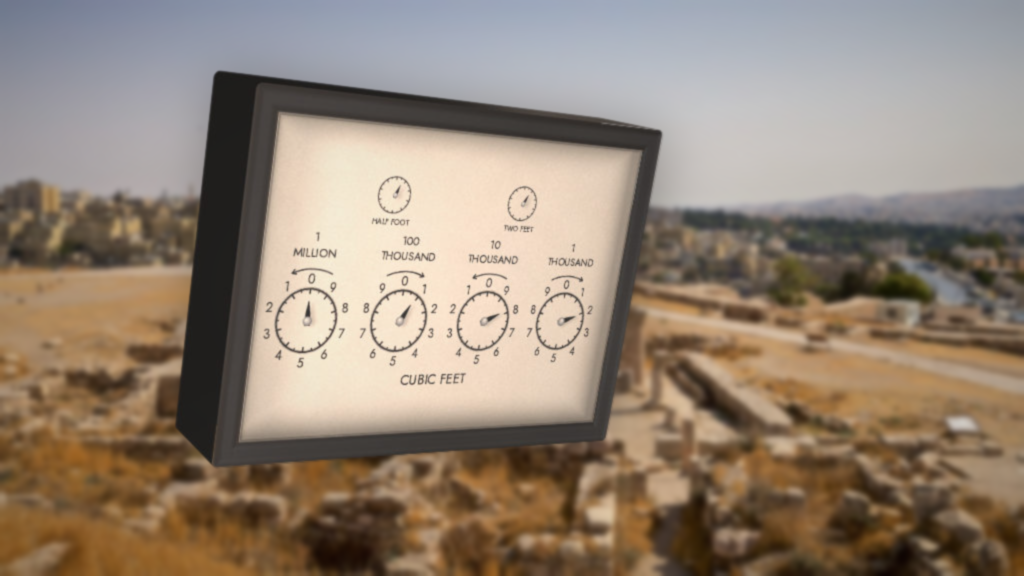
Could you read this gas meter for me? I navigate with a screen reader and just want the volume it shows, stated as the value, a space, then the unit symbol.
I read 8200 ft³
